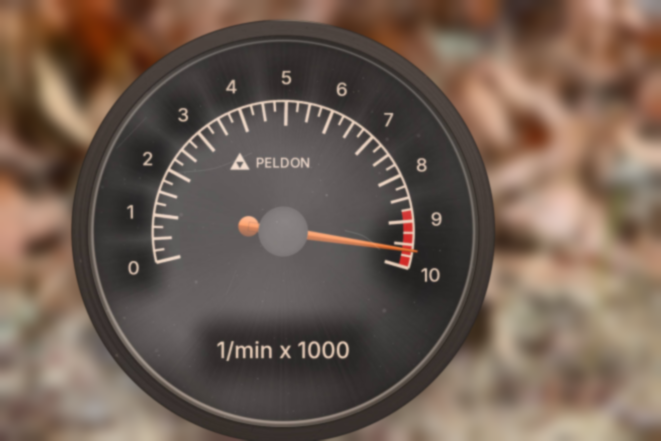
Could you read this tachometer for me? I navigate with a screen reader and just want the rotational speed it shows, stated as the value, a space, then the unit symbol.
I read 9625 rpm
